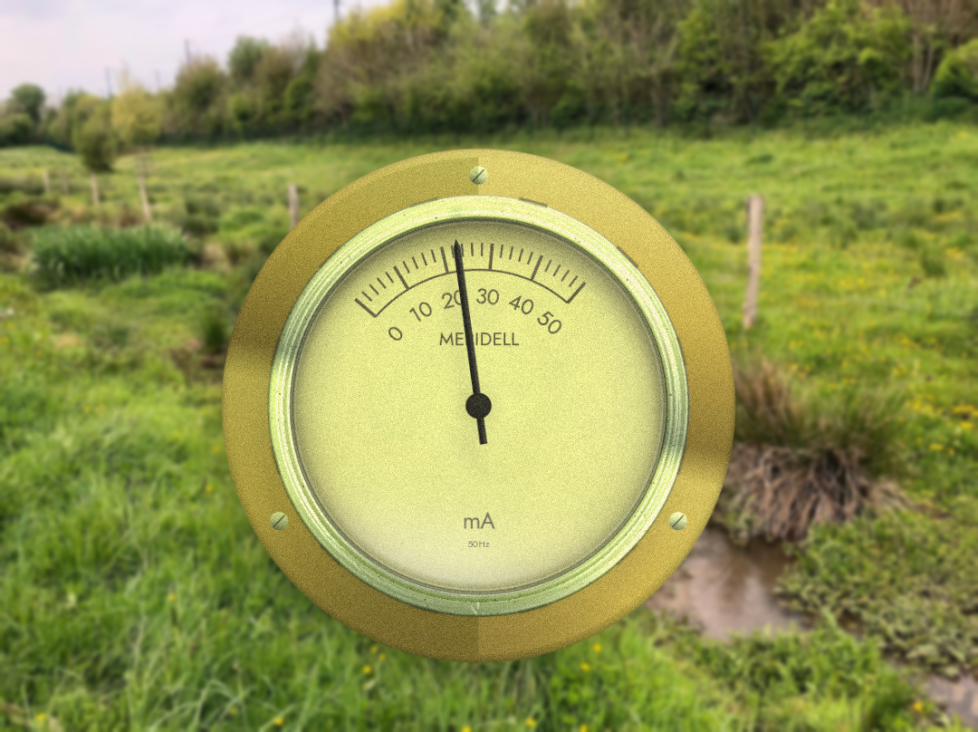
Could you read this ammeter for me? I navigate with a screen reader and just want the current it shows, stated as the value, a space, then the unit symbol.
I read 23 mA
